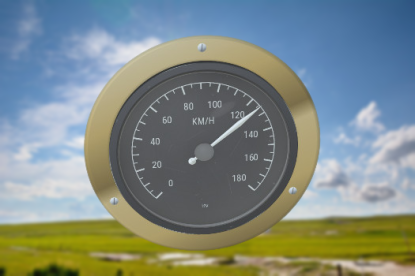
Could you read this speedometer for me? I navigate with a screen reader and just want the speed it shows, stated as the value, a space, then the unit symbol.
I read 125 km/h
